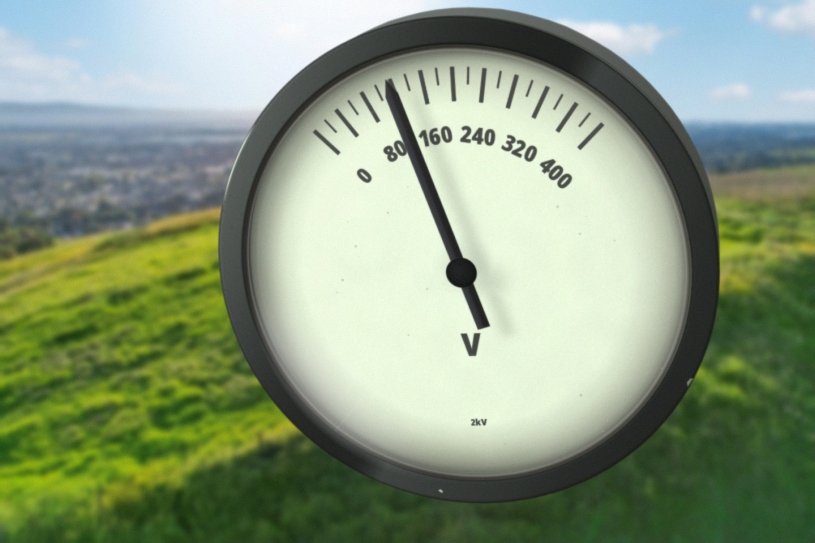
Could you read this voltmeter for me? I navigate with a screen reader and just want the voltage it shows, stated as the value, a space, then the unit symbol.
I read 120 V
